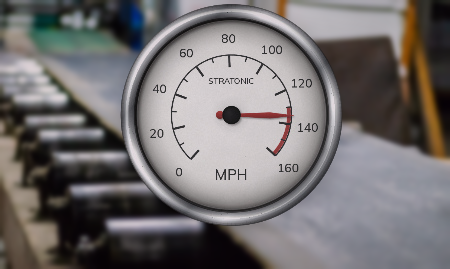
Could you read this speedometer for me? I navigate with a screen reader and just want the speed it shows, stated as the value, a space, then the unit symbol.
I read 135 mph
